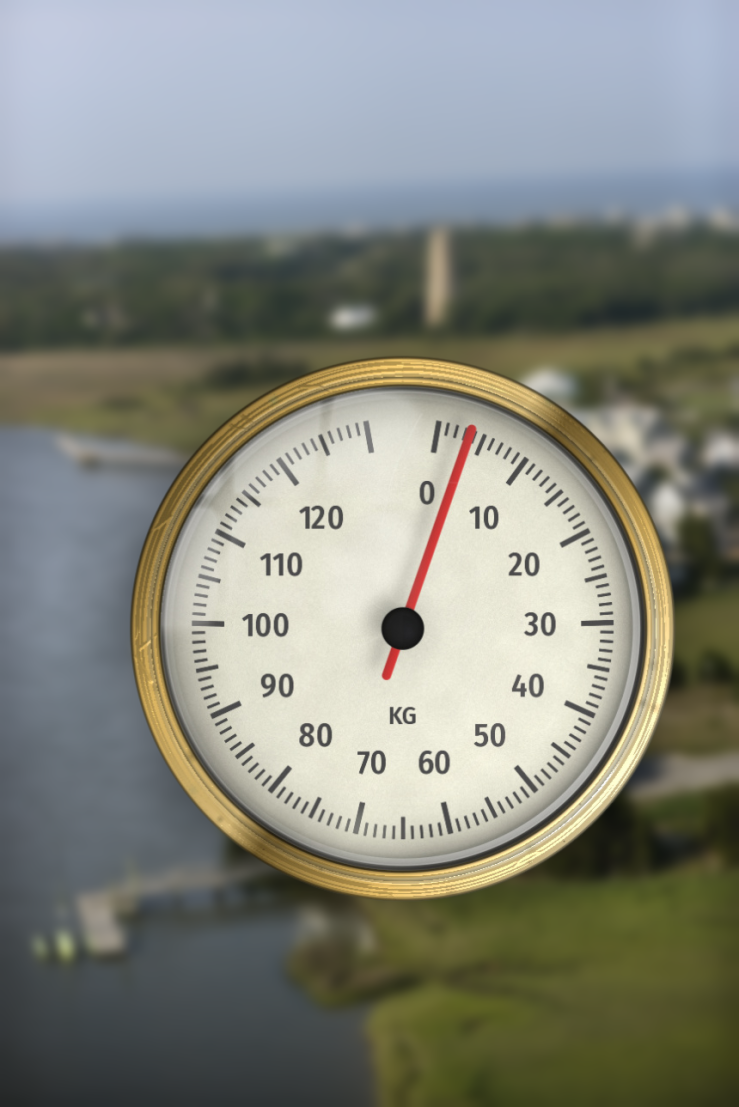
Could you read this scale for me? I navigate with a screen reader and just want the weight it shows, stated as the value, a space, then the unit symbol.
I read 3.5 kg
